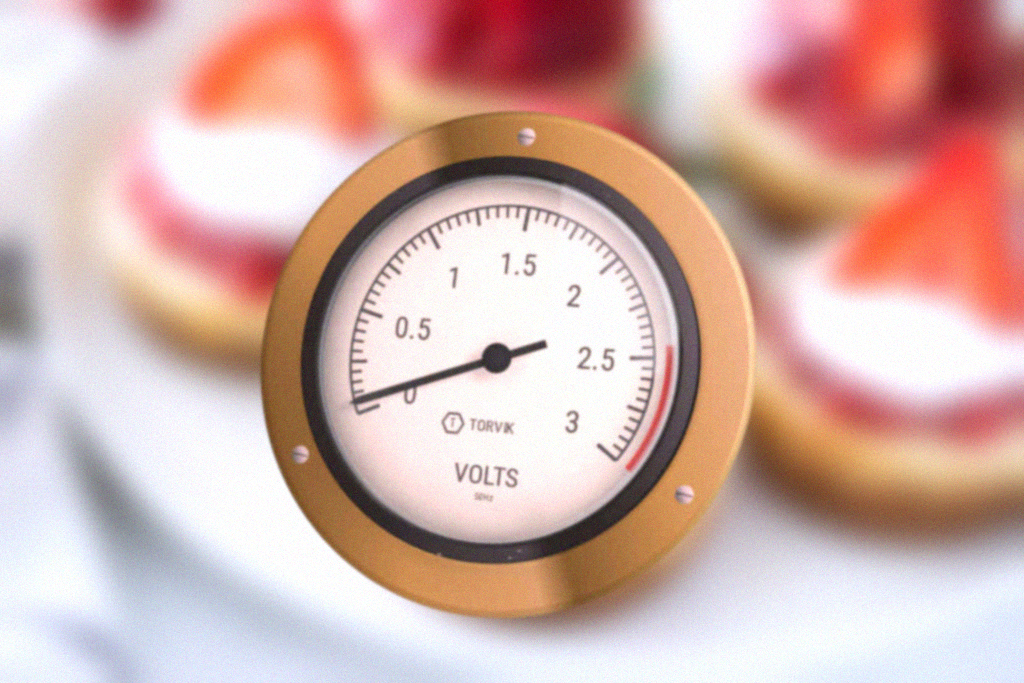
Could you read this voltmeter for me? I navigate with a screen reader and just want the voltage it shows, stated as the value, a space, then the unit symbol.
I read 0.05 V
